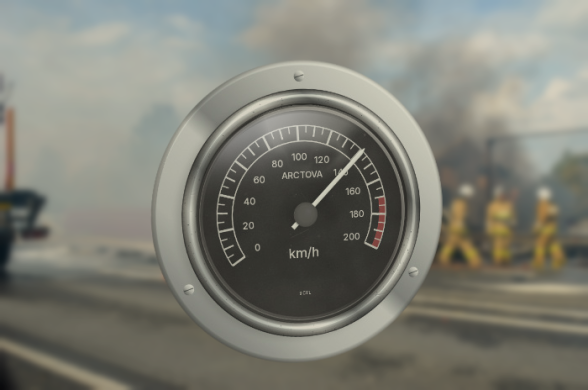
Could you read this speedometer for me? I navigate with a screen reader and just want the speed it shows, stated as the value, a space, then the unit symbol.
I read 140 km/h
